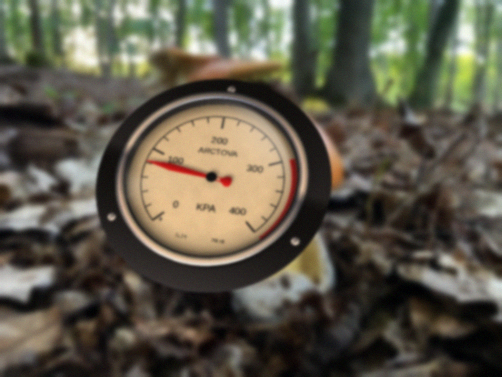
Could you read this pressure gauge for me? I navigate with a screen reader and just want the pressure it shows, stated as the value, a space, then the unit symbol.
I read 80 kPa
